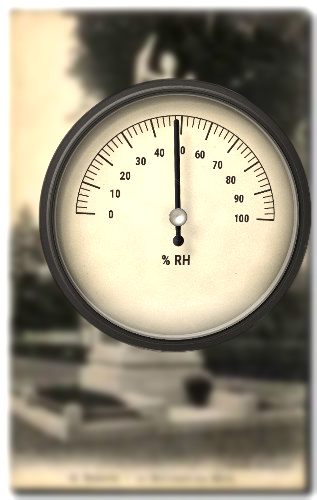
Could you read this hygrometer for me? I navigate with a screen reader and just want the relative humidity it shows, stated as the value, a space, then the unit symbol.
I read 48 %
